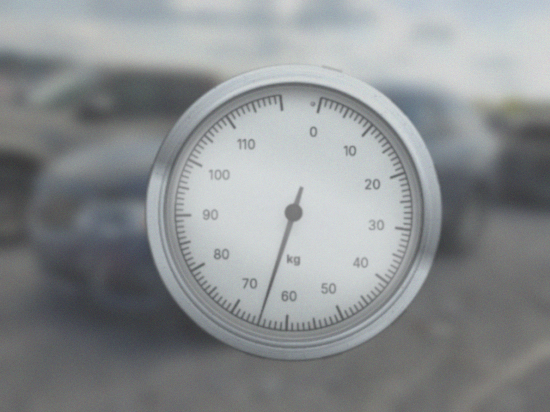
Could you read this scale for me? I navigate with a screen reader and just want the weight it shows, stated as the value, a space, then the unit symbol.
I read 65 kg
